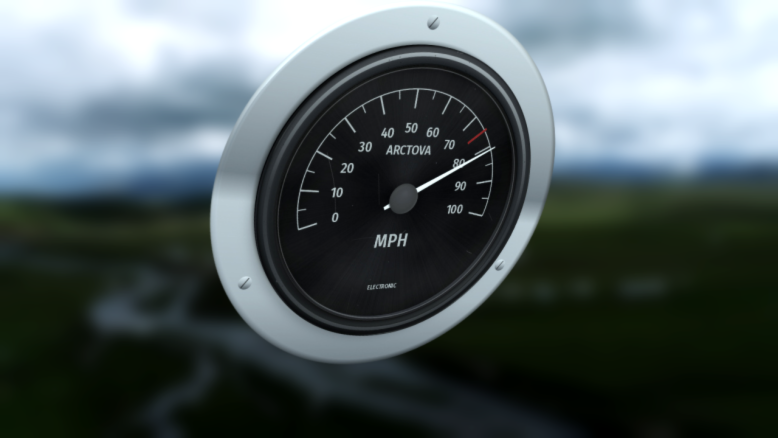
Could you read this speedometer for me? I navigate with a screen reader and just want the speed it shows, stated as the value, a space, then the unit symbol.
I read 80 mph
